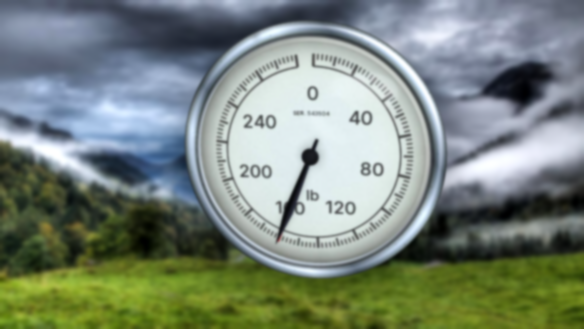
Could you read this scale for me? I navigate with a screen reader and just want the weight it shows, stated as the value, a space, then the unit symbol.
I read 160 lb
